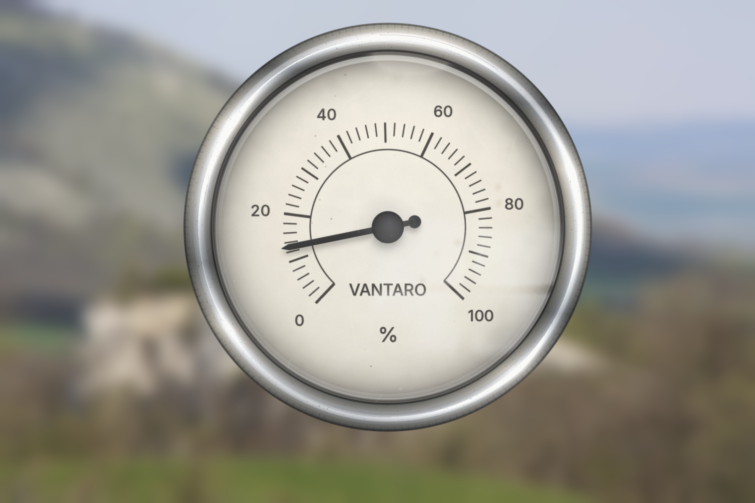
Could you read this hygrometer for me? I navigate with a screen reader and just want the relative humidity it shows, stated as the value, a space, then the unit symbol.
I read 13 %
